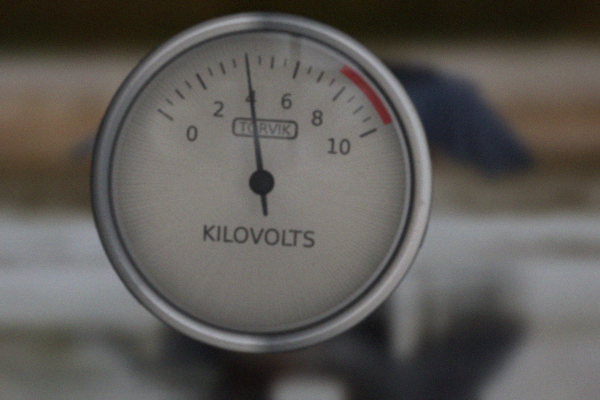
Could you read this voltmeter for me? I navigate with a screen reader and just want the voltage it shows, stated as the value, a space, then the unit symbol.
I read 4 kV
